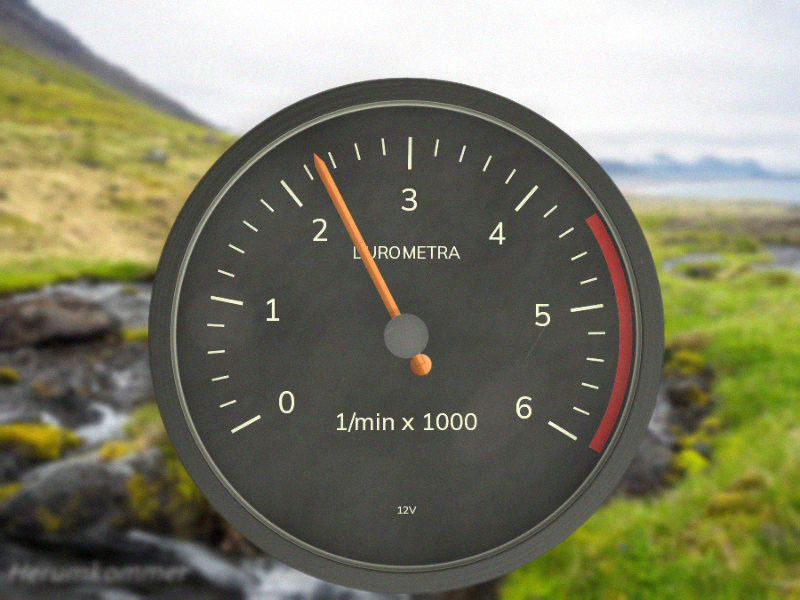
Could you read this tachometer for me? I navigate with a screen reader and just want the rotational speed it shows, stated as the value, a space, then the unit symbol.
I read 2300 rpm
